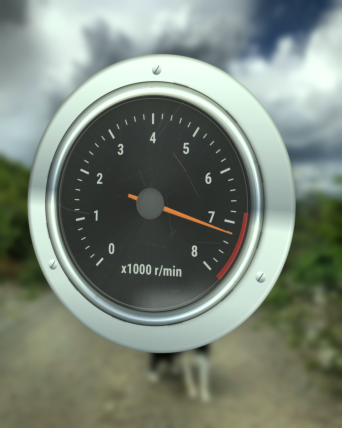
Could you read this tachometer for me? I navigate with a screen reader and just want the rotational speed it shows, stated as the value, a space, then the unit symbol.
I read 7200 rpm
